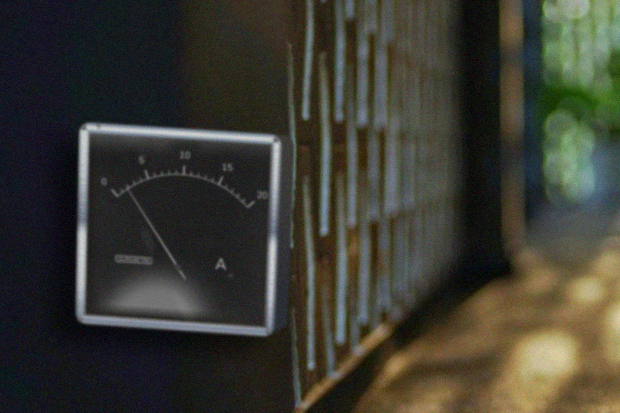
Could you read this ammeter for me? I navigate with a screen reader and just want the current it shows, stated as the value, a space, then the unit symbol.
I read 2 A
